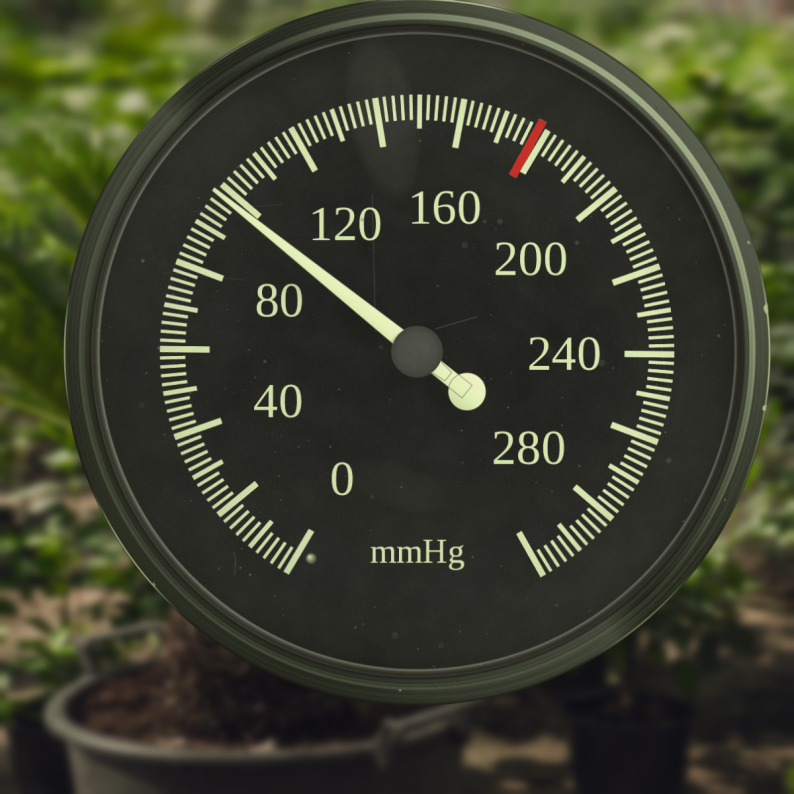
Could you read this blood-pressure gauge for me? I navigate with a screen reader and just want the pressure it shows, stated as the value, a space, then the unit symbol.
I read 98 mmHg
